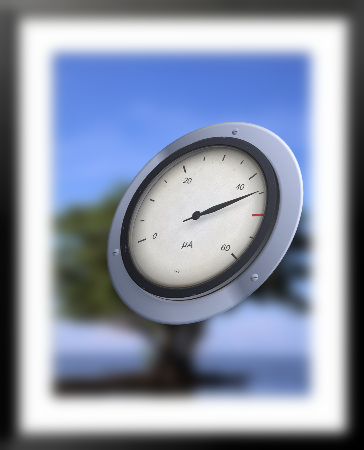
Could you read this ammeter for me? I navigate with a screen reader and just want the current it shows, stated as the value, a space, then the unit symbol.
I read 45 µA
